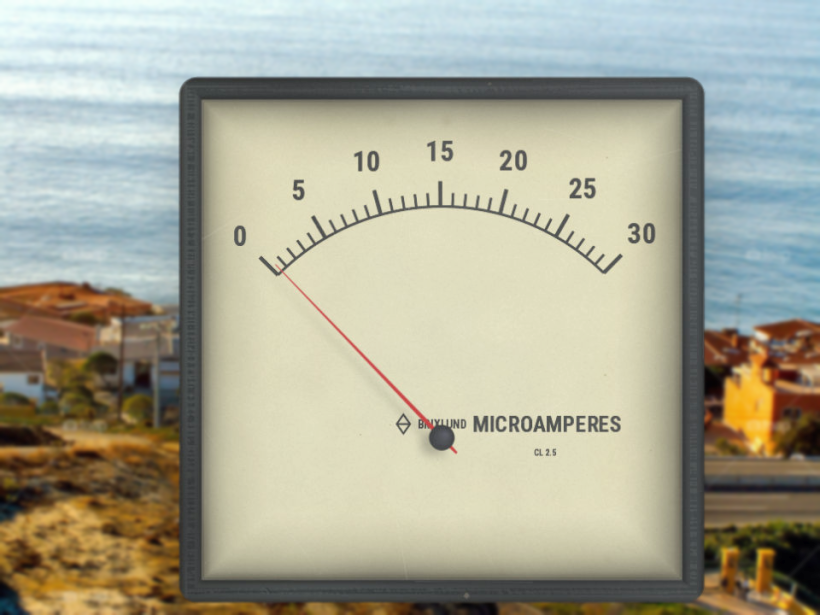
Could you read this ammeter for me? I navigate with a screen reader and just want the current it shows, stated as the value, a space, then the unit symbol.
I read 0.5 µA
